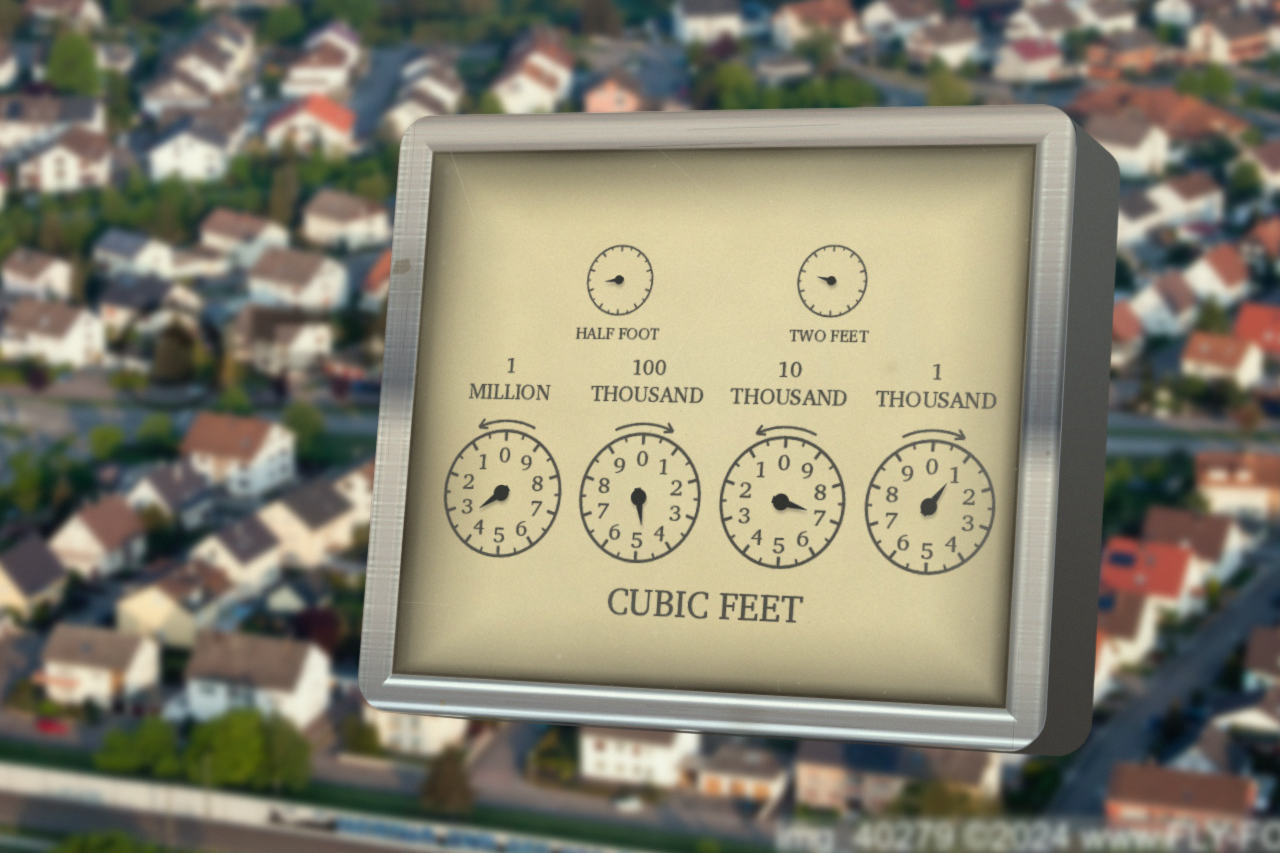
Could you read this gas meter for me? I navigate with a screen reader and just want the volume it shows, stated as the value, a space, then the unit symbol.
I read 347100 ft³
